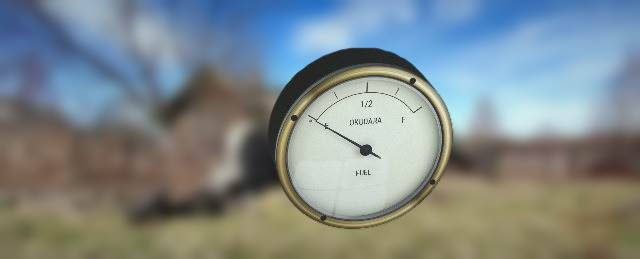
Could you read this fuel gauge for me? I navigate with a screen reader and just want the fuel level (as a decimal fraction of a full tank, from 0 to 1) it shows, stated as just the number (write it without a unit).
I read 0
